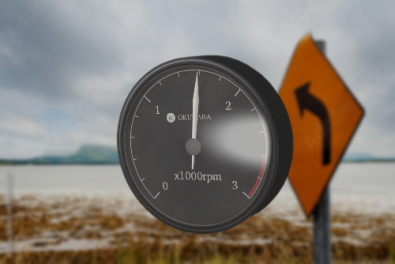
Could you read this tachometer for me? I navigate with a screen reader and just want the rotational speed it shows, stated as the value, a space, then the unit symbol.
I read 1600 rpm
